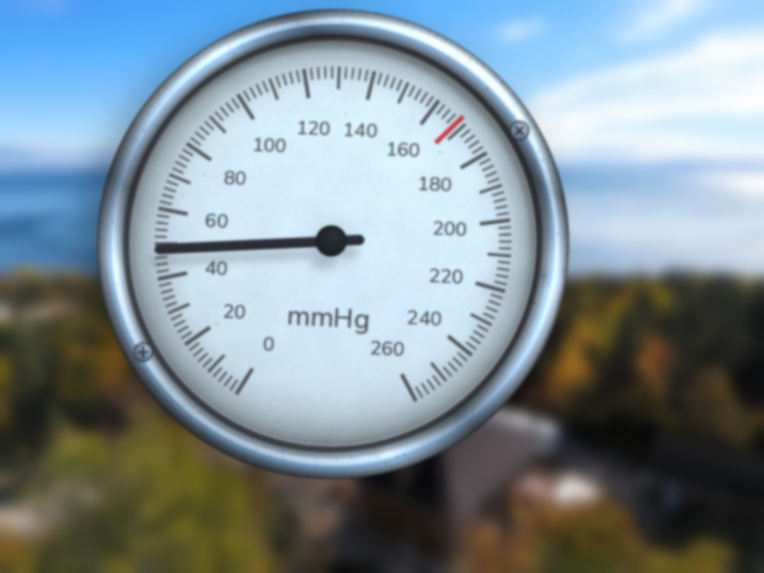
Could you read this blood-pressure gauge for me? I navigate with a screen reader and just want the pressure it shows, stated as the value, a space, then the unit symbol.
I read 48 mmHg
